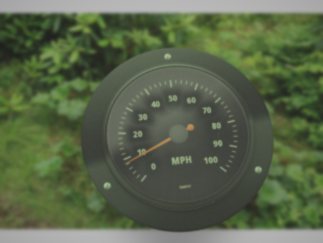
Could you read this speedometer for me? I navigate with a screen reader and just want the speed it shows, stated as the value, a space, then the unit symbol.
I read 8 mph
